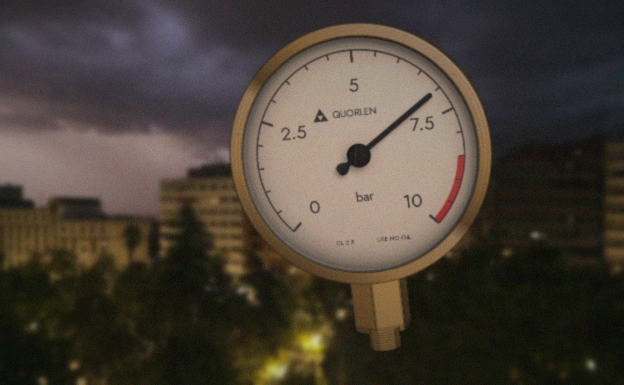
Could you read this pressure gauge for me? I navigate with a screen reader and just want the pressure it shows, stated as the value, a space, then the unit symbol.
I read 7 bar
